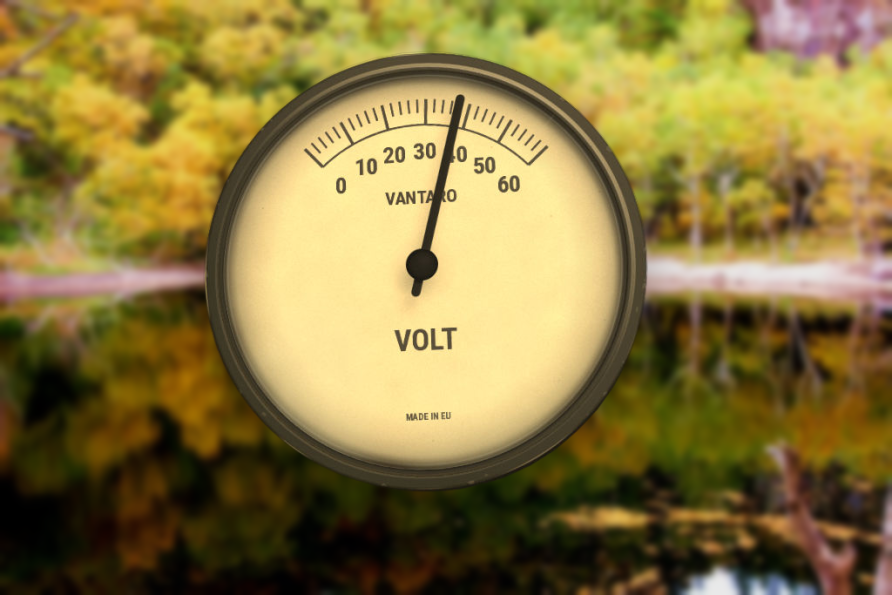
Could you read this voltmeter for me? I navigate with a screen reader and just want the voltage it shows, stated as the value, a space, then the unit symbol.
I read 38 V
